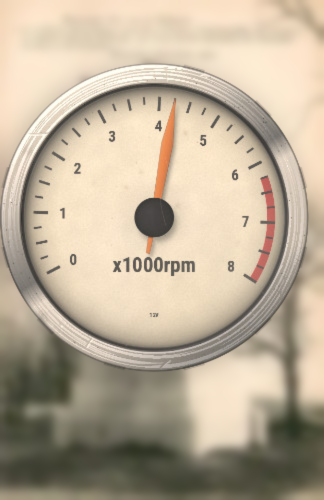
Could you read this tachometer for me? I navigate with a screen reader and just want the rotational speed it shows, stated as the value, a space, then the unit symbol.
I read 4250 rpm
